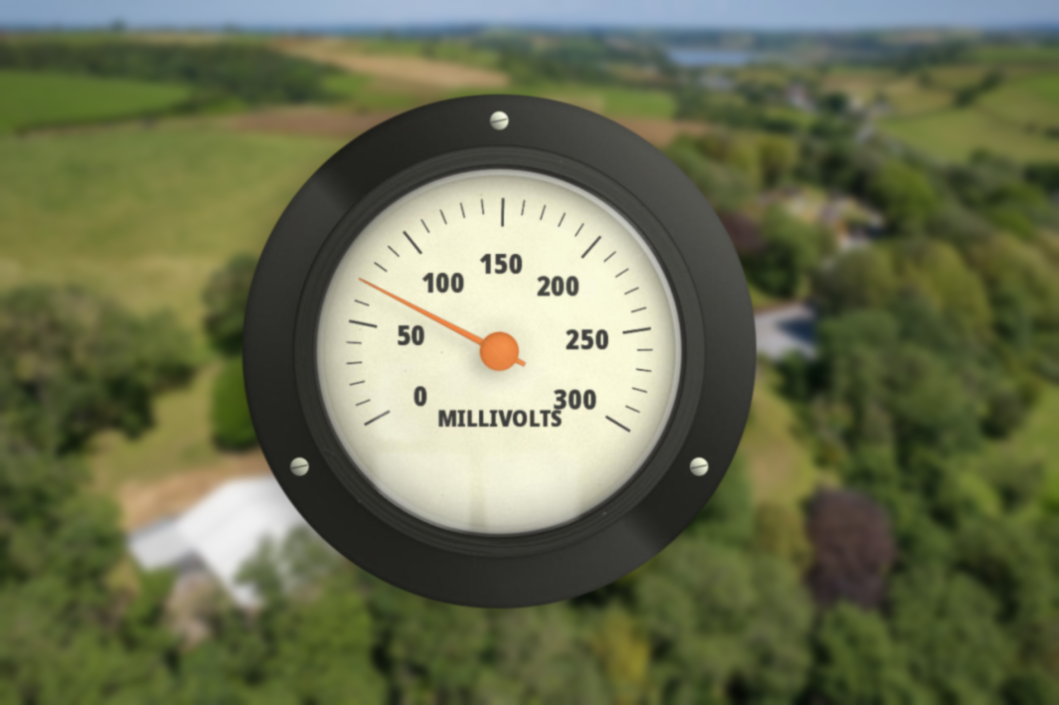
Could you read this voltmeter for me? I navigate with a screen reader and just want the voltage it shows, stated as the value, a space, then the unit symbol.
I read 70 mV
